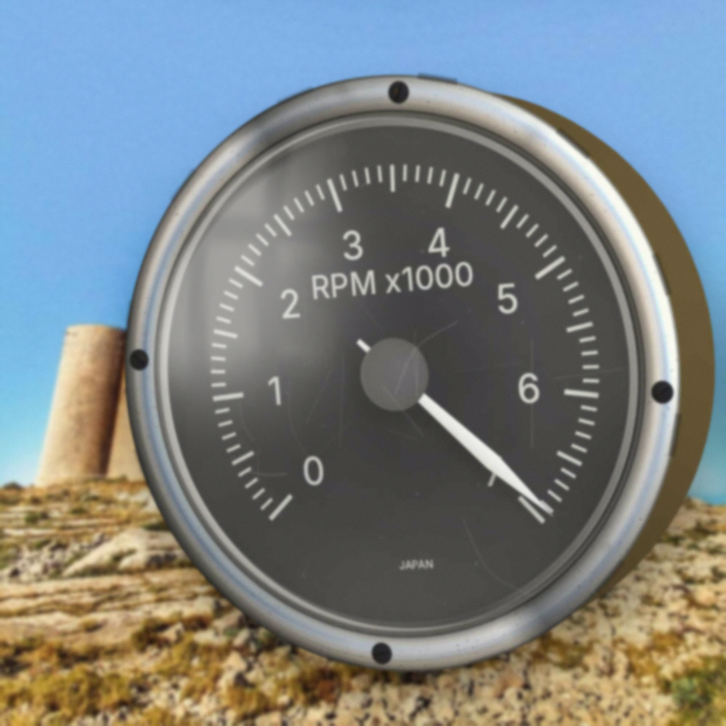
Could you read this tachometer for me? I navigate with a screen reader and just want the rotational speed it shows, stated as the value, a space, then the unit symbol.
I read 6900 rpm
